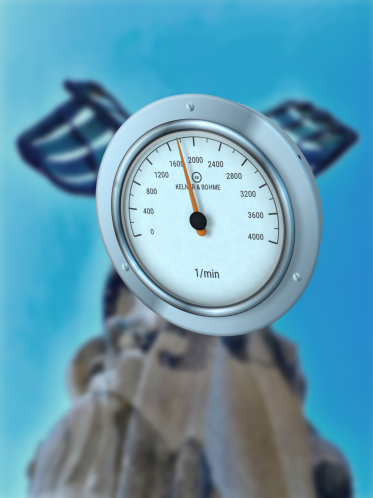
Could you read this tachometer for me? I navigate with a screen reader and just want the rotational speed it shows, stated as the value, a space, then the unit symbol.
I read 1800 rpm
